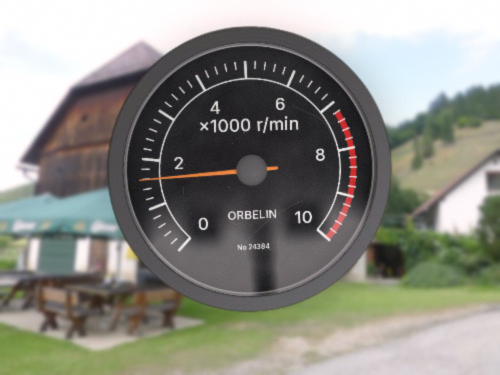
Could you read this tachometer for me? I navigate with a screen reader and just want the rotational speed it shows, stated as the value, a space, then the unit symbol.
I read 1600 rpm
